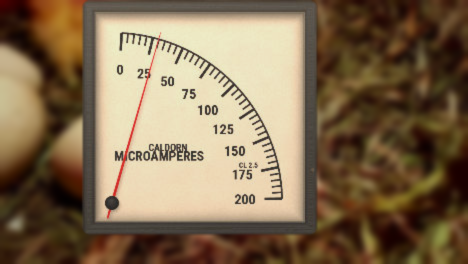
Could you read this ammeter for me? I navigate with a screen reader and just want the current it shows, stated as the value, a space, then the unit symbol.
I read 30 µA
